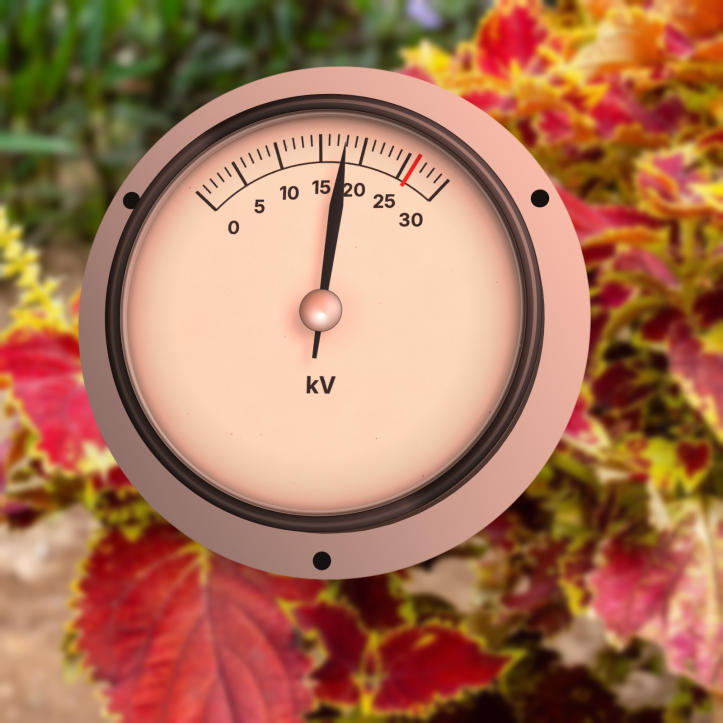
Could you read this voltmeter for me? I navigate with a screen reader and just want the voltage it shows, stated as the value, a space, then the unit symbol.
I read 18 kV
